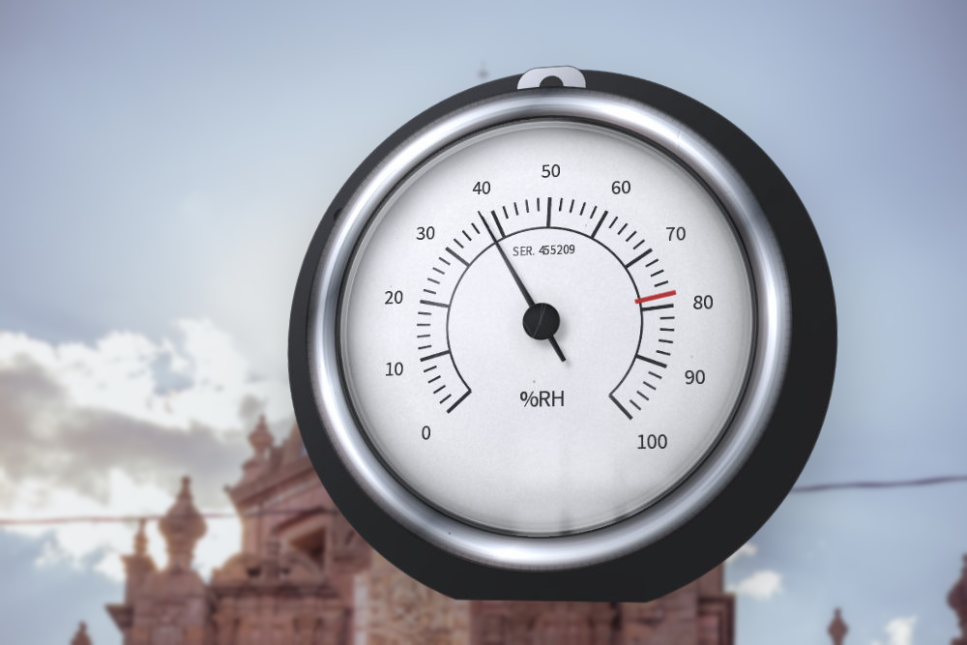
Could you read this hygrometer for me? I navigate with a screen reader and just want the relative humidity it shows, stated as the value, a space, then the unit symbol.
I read 38 %
